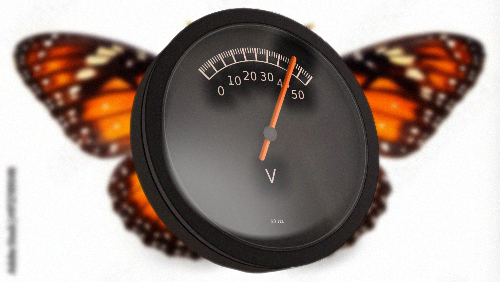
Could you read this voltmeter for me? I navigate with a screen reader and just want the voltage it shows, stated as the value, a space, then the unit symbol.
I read 40 V
